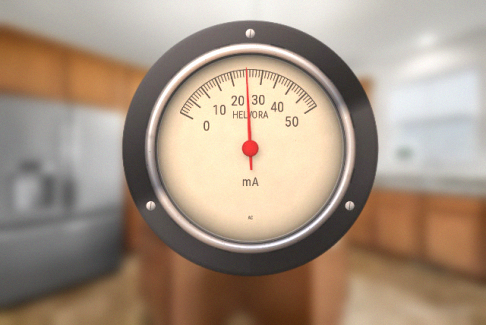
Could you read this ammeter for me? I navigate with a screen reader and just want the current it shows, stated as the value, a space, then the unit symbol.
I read 25 mA
